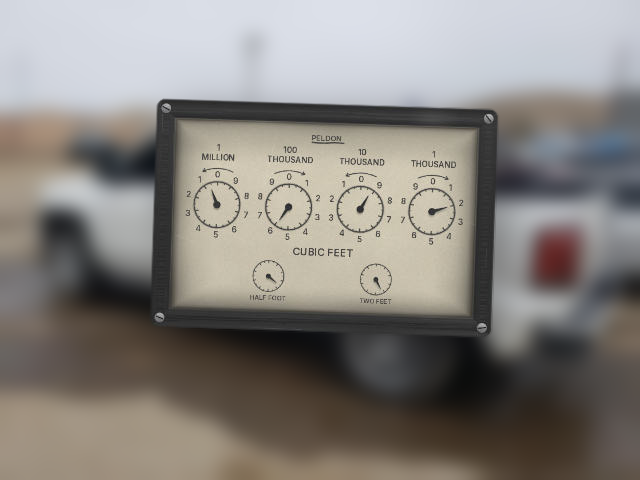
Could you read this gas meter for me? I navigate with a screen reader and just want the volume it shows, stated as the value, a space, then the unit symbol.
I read 59200 ft³
